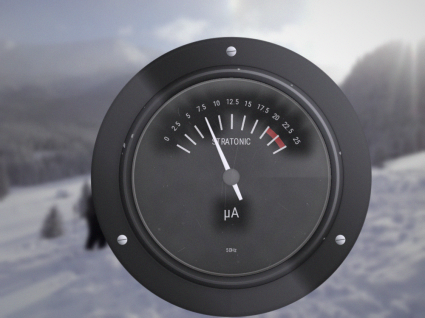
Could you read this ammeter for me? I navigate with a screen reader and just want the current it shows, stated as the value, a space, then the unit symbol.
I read 7.5 µA
